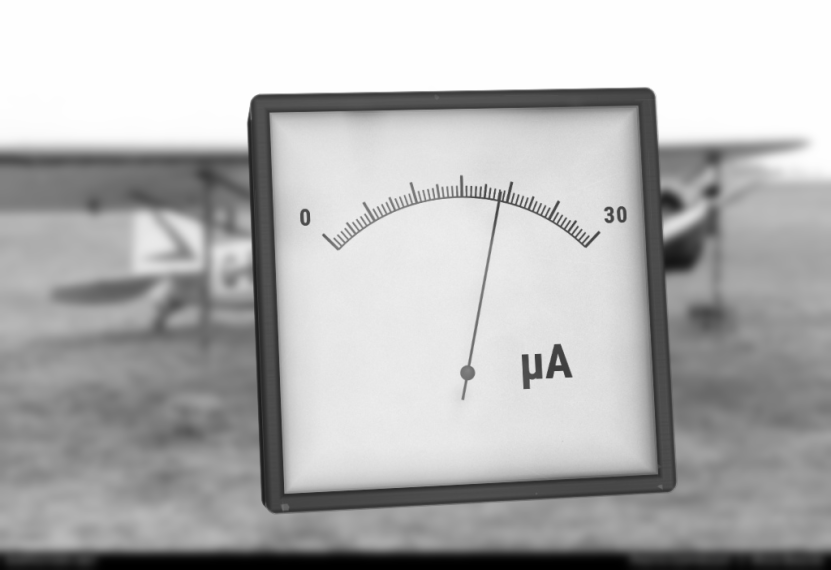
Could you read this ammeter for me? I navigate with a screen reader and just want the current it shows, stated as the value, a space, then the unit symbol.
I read 19 µA
